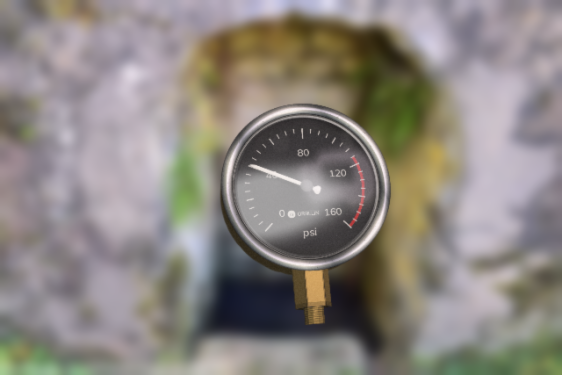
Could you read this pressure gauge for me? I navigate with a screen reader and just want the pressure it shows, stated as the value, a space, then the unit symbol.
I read 40 psi
